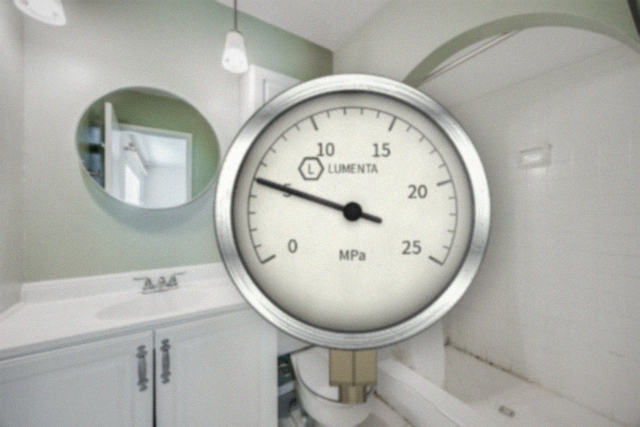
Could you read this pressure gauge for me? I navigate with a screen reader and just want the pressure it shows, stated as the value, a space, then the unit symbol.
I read 5 MPa
